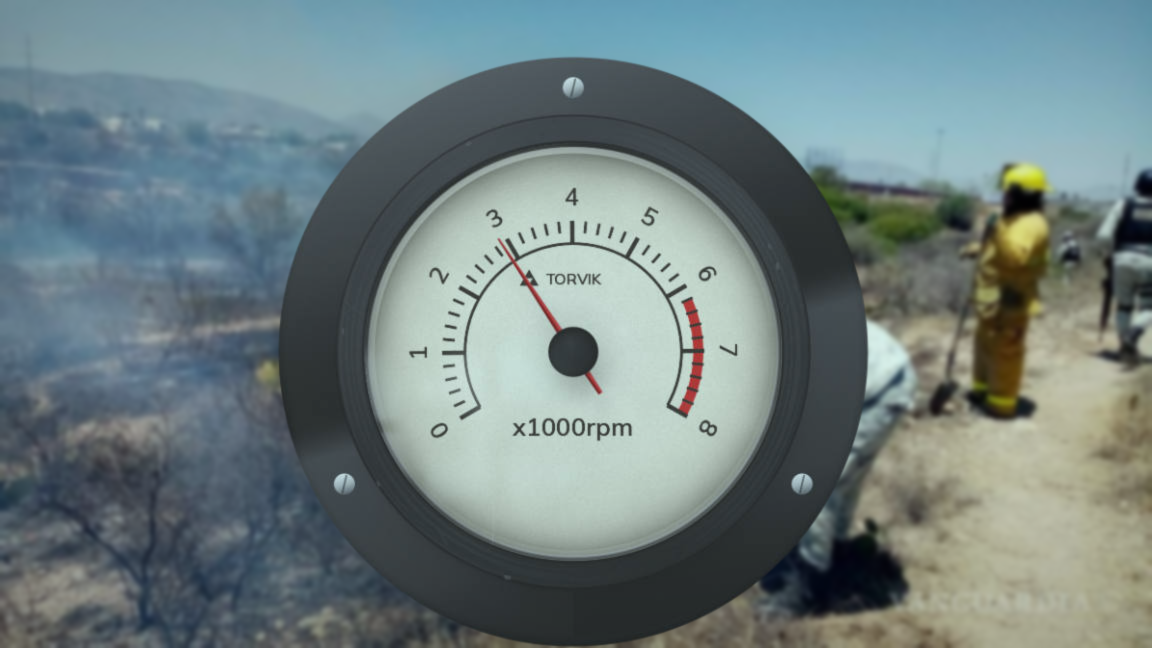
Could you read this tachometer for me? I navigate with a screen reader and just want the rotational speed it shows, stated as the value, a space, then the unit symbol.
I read 2900 rpm
